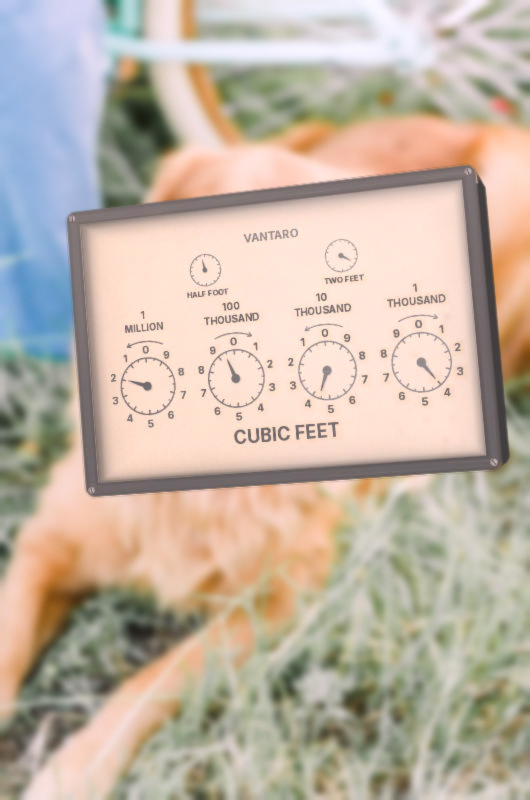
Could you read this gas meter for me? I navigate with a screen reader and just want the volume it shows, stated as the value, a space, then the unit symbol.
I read 194400 ft³
